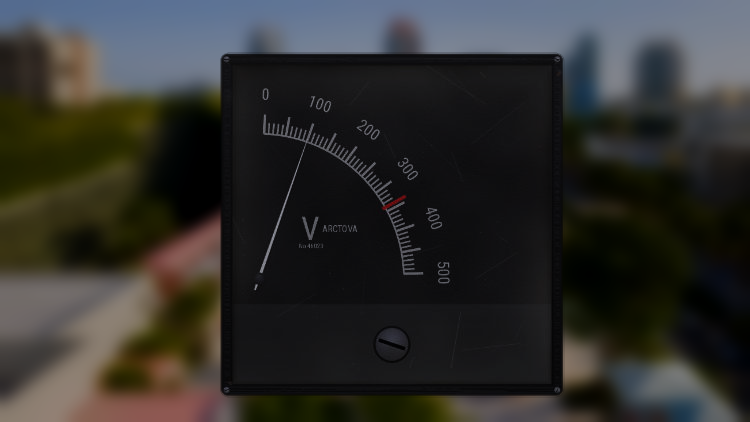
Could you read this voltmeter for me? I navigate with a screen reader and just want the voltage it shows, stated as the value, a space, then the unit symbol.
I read 100 V
